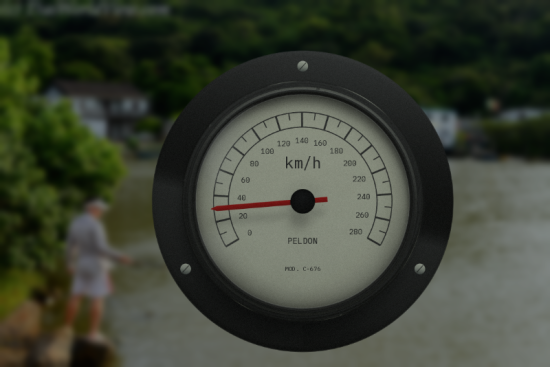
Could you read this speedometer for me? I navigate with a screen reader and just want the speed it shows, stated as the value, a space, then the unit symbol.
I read 30 km/h
